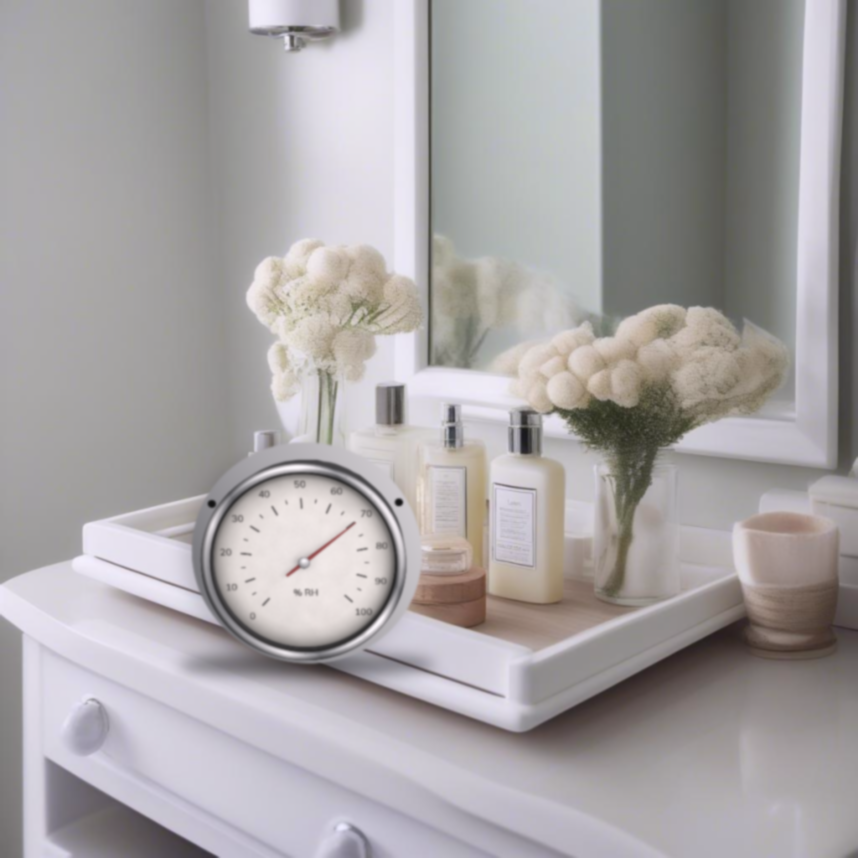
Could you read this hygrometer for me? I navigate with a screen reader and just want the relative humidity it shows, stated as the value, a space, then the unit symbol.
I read 70 %
